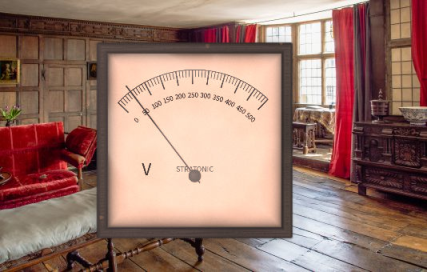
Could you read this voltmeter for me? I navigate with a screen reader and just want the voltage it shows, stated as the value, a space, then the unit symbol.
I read 50 V
